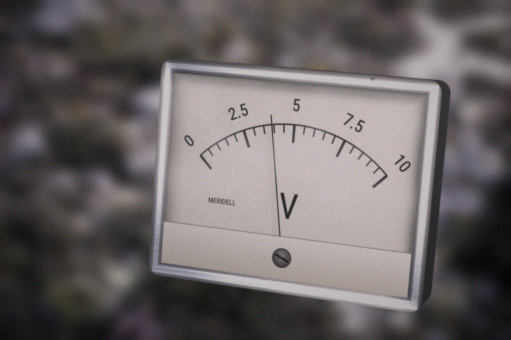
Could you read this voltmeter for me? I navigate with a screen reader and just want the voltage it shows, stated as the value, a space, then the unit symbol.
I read 4 V
